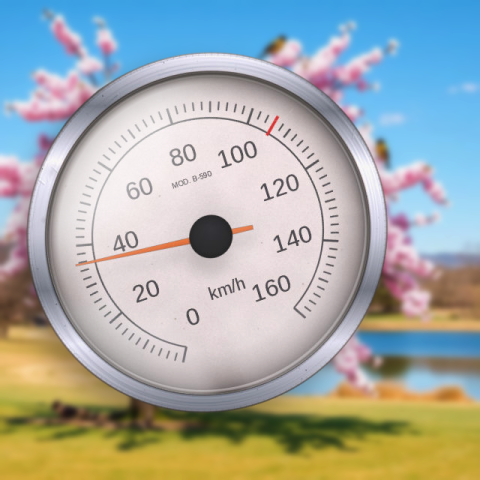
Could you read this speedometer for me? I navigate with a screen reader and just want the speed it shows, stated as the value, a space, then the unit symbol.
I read 36 km/h
